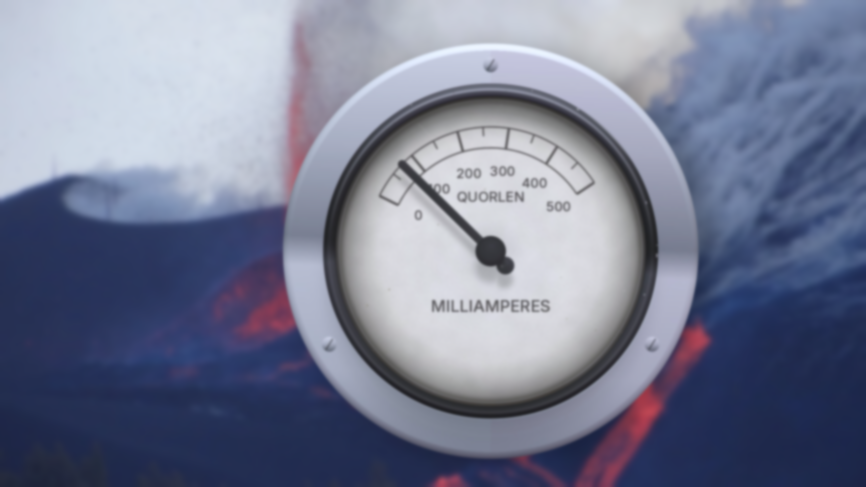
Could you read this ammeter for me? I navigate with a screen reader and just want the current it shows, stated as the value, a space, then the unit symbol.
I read 75 mA
